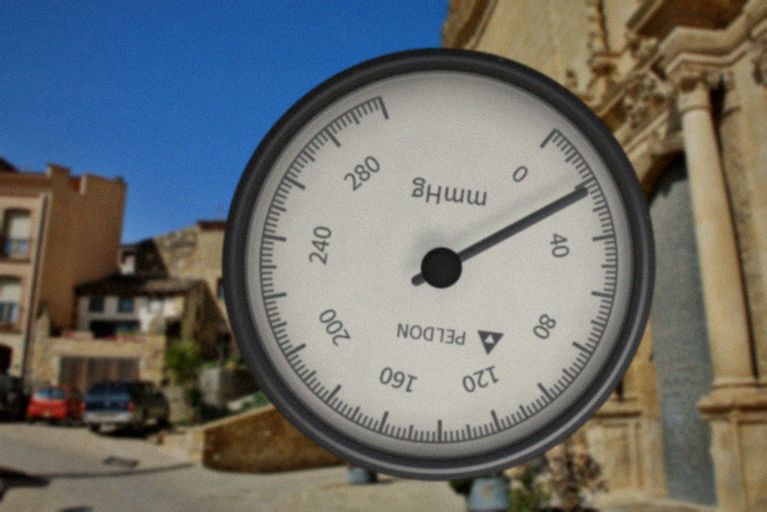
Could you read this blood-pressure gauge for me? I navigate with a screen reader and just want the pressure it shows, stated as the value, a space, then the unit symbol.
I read 22 mmHg
